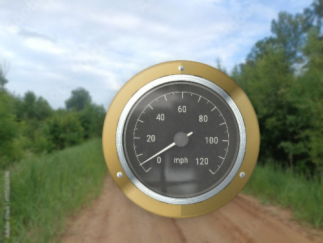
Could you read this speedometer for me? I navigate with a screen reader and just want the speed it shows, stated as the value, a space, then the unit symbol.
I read 5 mph
